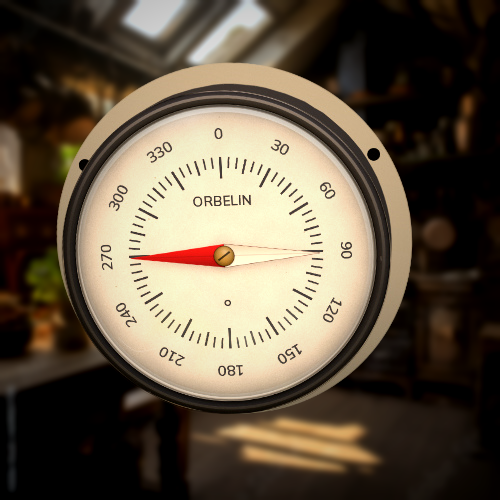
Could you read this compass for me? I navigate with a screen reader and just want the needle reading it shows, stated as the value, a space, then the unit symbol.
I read 270 °
